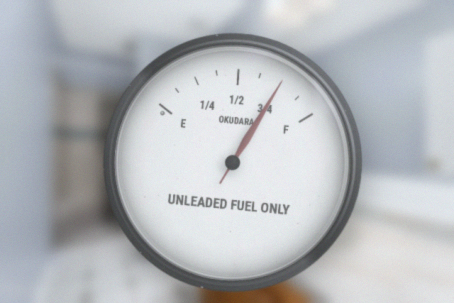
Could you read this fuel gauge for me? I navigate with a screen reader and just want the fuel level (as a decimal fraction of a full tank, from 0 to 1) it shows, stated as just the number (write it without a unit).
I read 0.75
